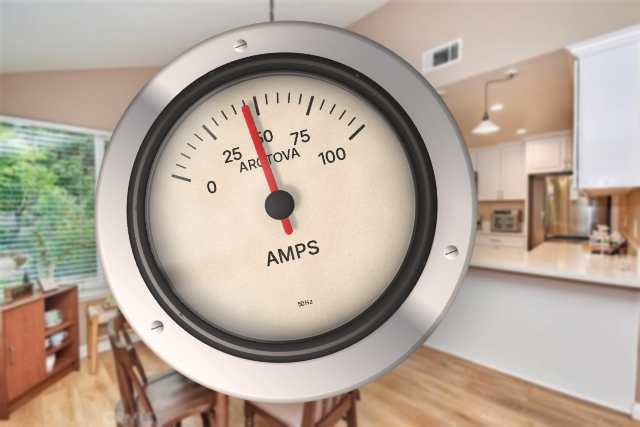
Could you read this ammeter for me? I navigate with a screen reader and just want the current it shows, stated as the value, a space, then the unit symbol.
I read 45 A
